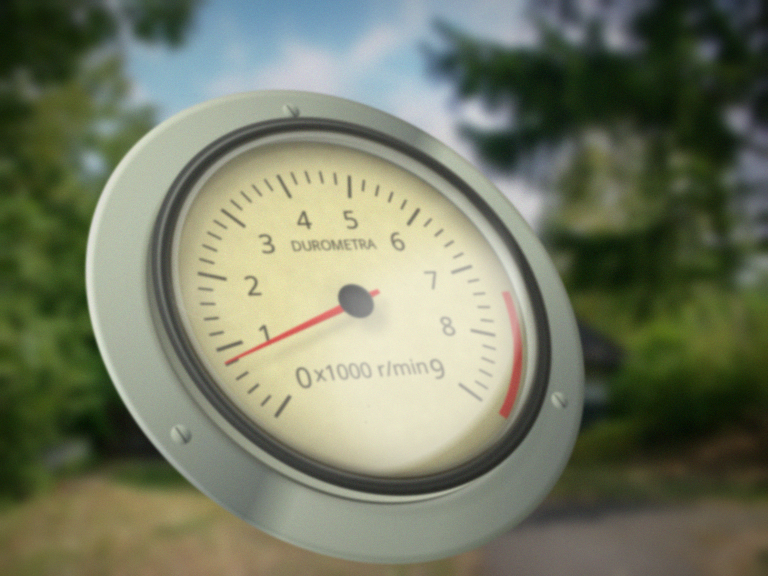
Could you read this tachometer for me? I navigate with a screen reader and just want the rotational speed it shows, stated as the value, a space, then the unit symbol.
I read 800 rpm
